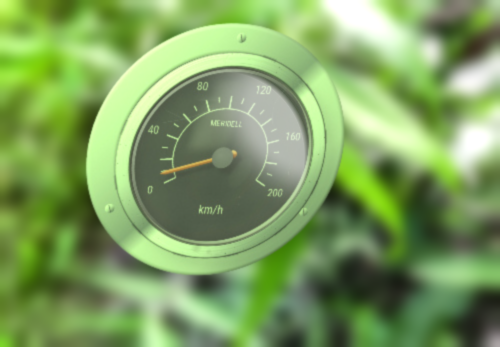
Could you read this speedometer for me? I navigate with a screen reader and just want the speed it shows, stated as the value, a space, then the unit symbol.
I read 10 km/h
